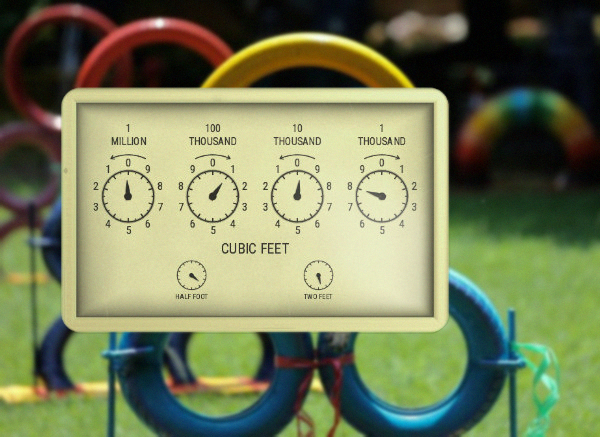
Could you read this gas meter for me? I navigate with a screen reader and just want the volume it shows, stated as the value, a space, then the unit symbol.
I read 9800 ft³
